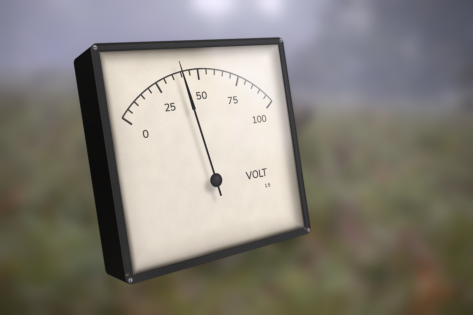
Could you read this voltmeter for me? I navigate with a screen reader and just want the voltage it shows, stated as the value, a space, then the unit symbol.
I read 40 V
